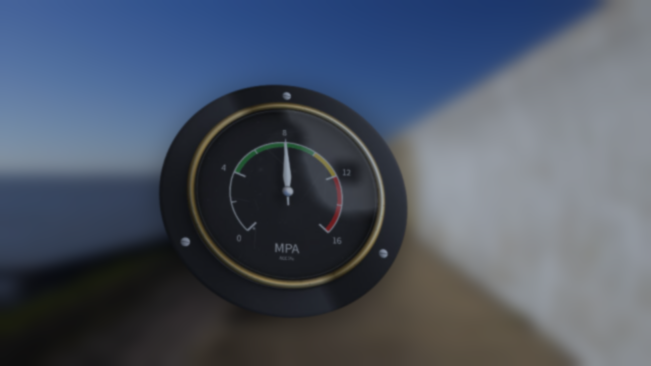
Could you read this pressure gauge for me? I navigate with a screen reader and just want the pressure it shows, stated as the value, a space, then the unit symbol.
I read 8 MPa
